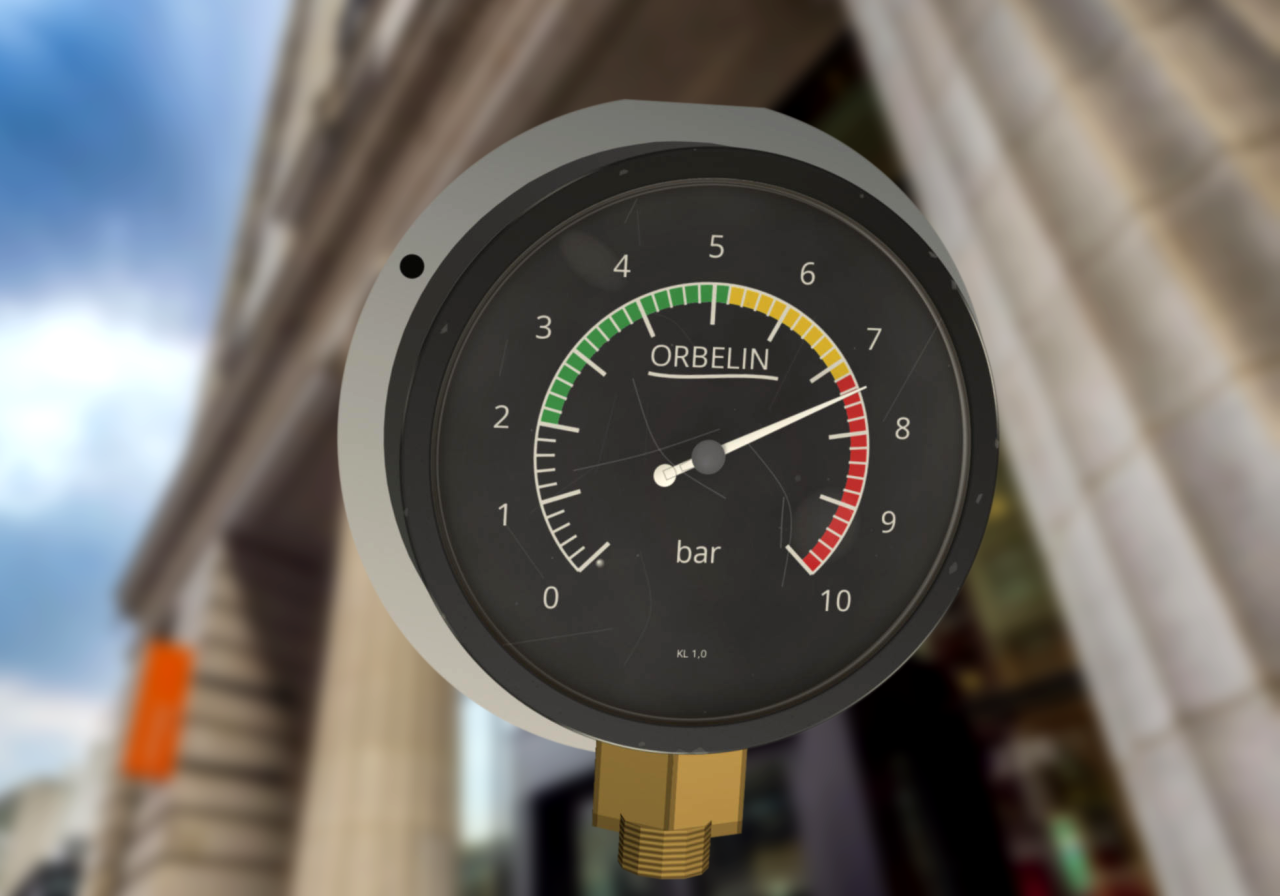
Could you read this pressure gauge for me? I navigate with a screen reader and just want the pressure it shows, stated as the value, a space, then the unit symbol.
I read 7.4 bar
